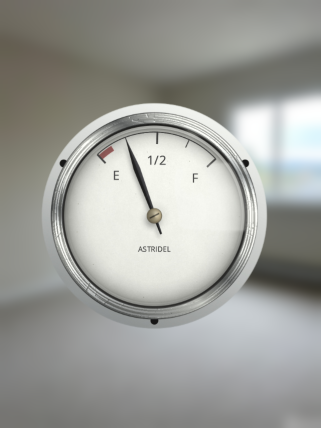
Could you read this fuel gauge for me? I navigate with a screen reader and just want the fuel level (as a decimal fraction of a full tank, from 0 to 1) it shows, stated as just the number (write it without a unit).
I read 0.25
